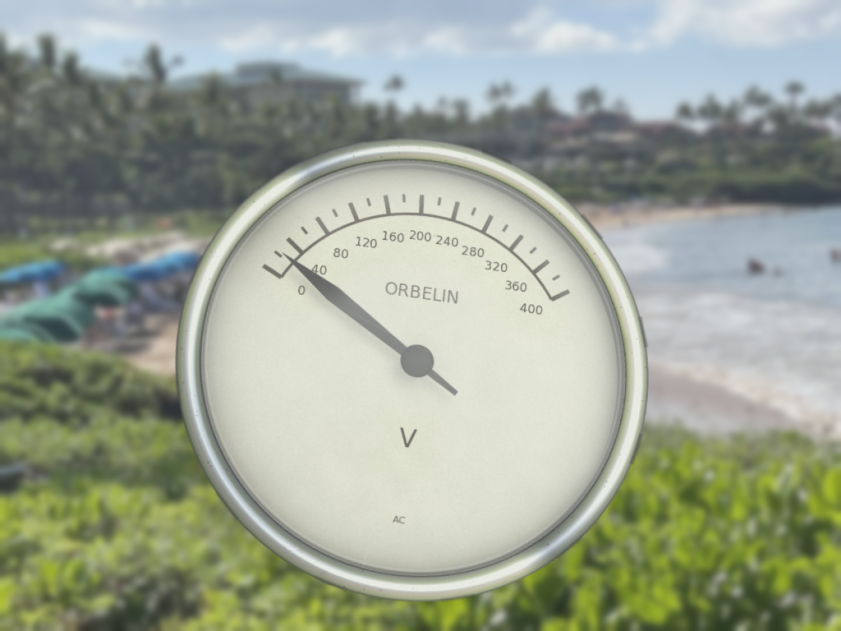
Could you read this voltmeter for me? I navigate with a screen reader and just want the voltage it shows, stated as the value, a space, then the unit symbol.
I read 20 V
